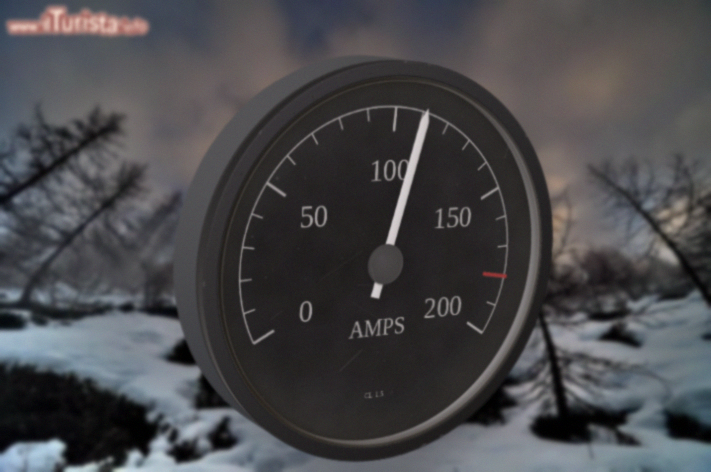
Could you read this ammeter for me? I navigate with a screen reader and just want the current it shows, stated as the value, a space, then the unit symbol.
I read 110 A
